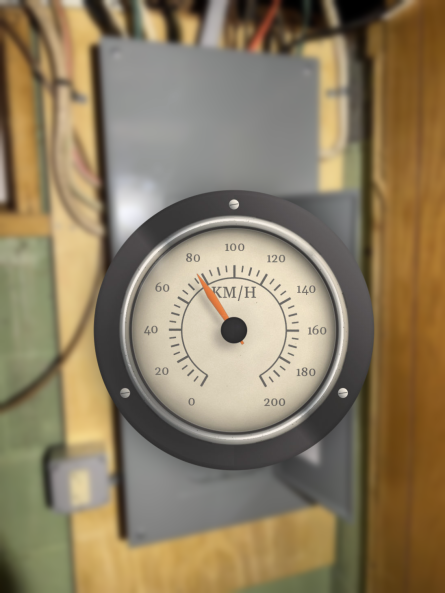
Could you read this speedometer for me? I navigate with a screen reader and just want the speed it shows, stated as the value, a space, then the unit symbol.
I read 77.5 km/h
